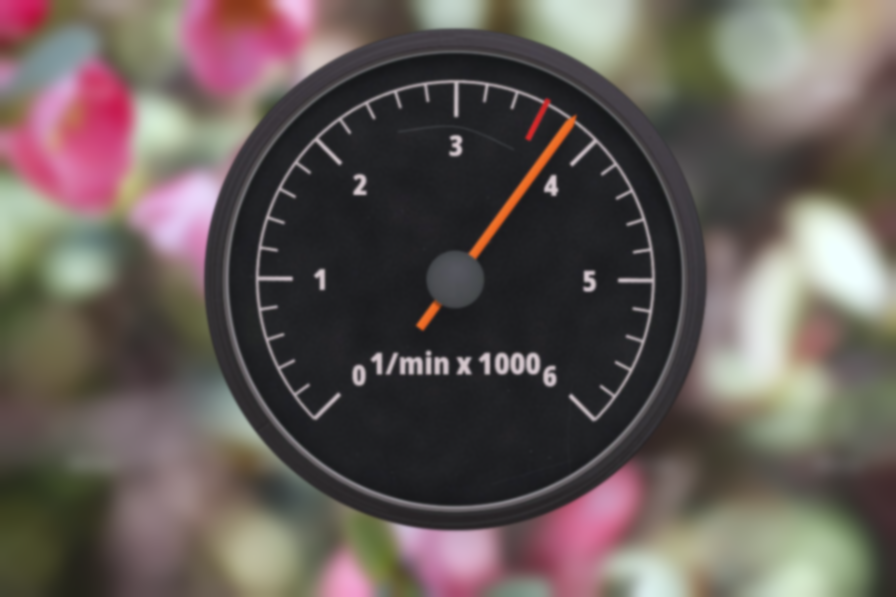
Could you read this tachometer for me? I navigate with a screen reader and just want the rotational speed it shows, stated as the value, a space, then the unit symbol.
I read 3800 rpm
